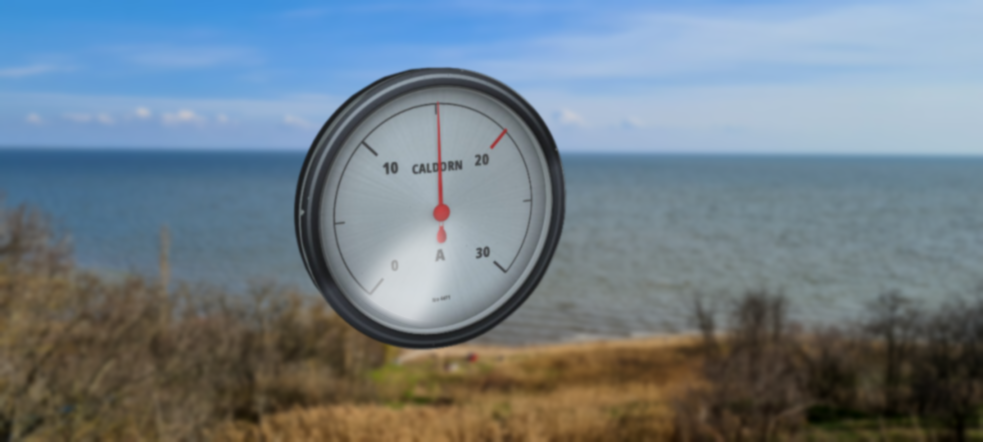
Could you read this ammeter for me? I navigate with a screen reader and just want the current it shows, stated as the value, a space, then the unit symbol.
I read 15 A
